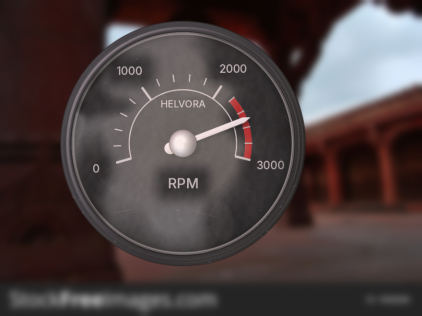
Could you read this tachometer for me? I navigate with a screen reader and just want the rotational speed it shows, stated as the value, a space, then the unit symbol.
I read 2500 rpm
